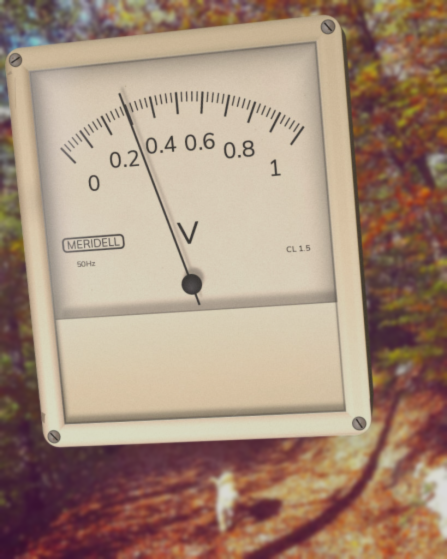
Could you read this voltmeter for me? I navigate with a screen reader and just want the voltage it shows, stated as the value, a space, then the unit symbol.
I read 0.3 V
